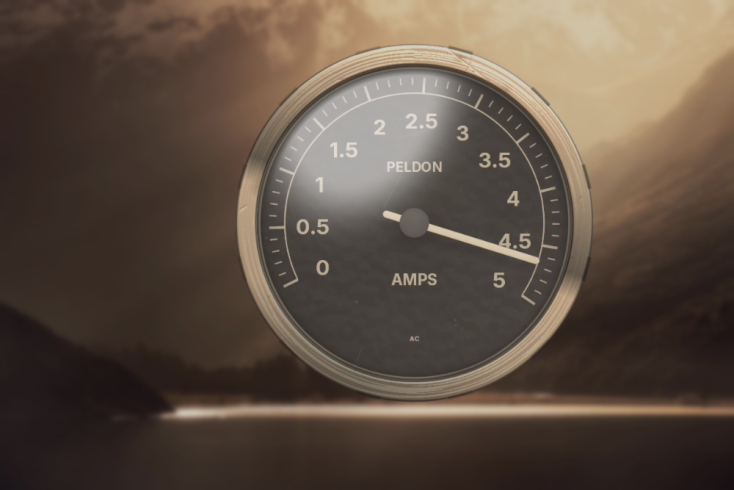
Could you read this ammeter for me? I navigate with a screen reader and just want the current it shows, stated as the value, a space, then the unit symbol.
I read 4.65 A
